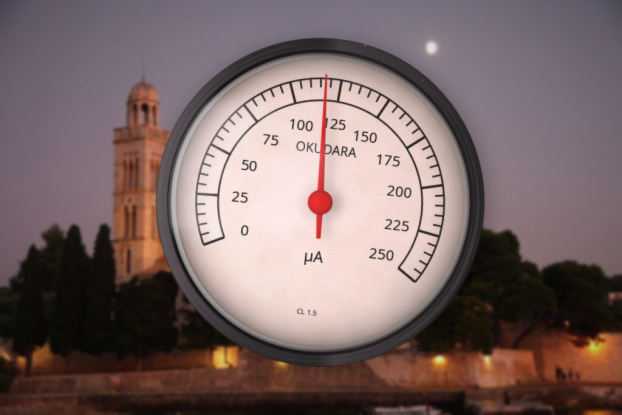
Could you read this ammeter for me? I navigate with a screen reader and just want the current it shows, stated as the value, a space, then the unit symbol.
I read 117.5 µA
